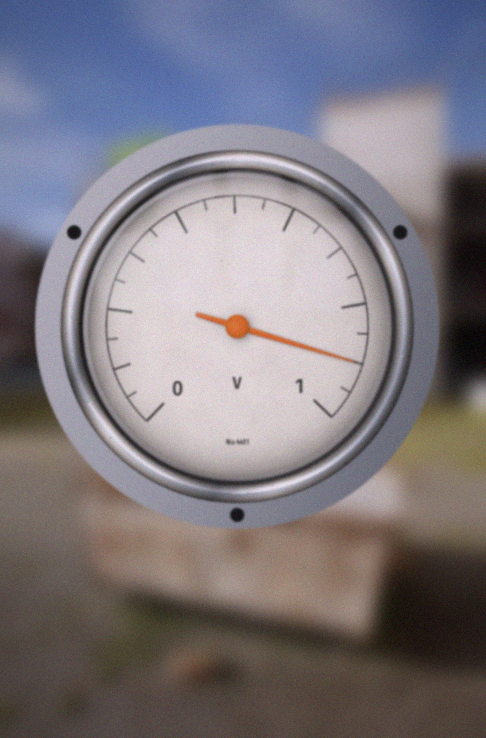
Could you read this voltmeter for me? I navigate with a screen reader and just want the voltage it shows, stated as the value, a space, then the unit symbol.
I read 0.9 V
